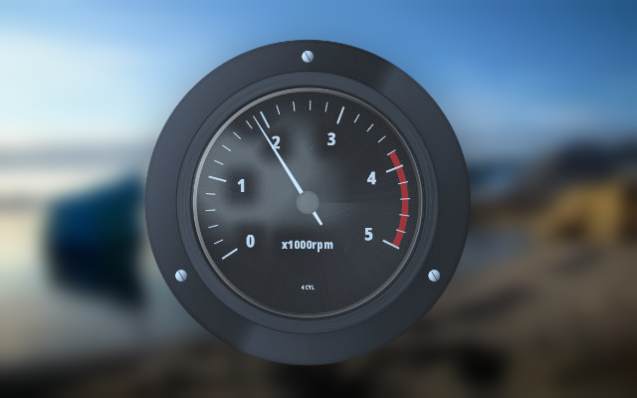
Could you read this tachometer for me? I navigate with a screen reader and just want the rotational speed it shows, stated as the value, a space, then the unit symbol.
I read 1900 rpm
